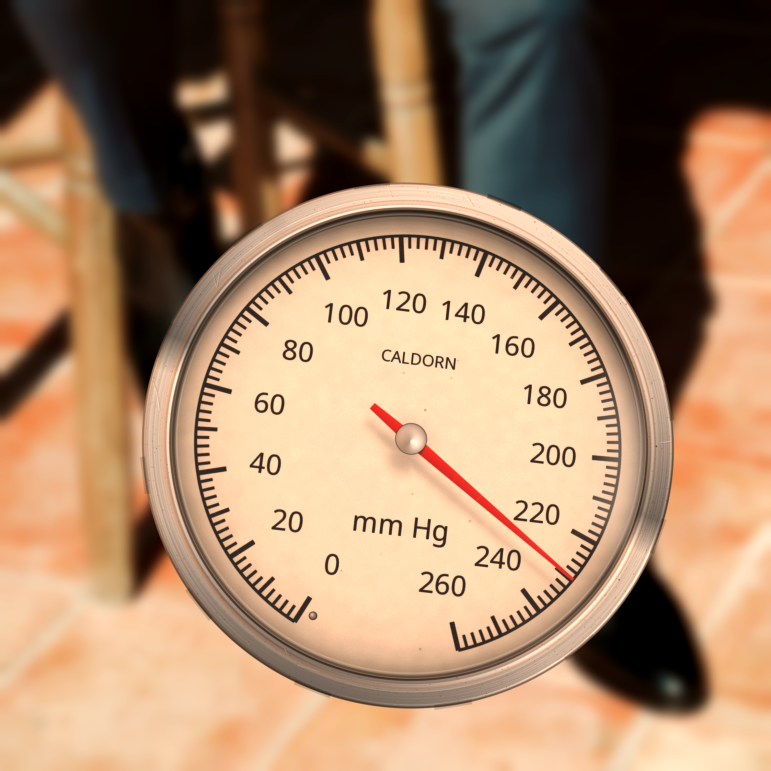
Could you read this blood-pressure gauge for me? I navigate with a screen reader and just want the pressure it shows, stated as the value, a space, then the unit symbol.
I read 230 mmHg
